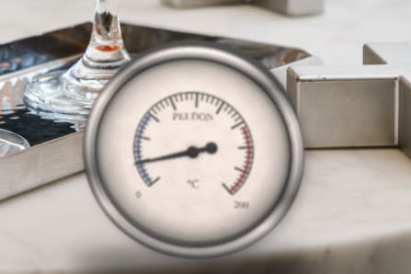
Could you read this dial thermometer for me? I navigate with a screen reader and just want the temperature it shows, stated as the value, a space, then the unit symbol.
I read 20 °C
